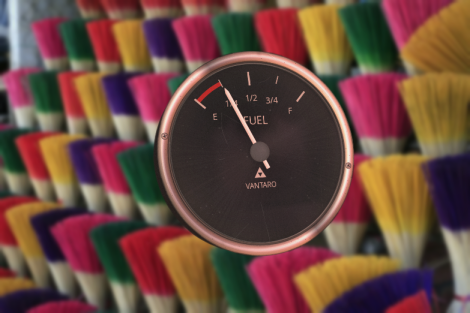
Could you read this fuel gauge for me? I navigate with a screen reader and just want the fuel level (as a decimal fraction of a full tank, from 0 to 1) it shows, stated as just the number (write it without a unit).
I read 0.25
